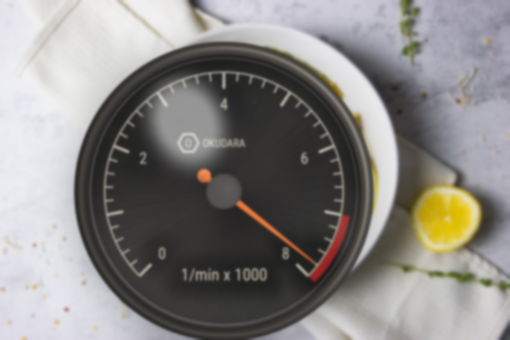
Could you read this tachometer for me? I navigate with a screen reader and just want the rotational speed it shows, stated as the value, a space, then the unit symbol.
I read 7800 rpm
